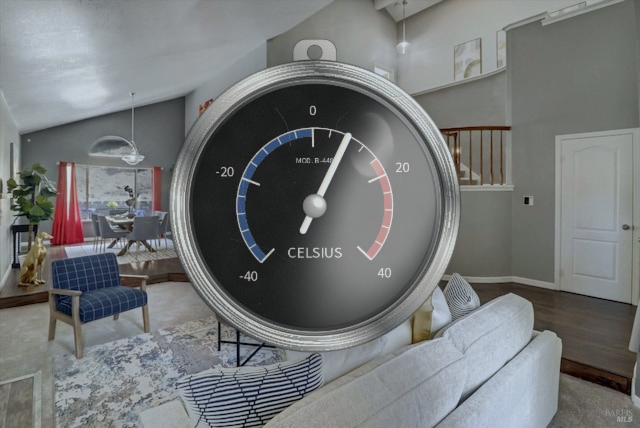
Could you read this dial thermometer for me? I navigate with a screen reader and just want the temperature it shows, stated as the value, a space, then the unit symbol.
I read 8 °C
